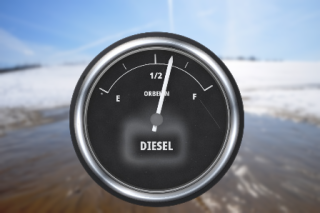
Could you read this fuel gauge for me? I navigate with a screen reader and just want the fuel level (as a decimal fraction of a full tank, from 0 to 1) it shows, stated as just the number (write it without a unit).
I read 0.625
